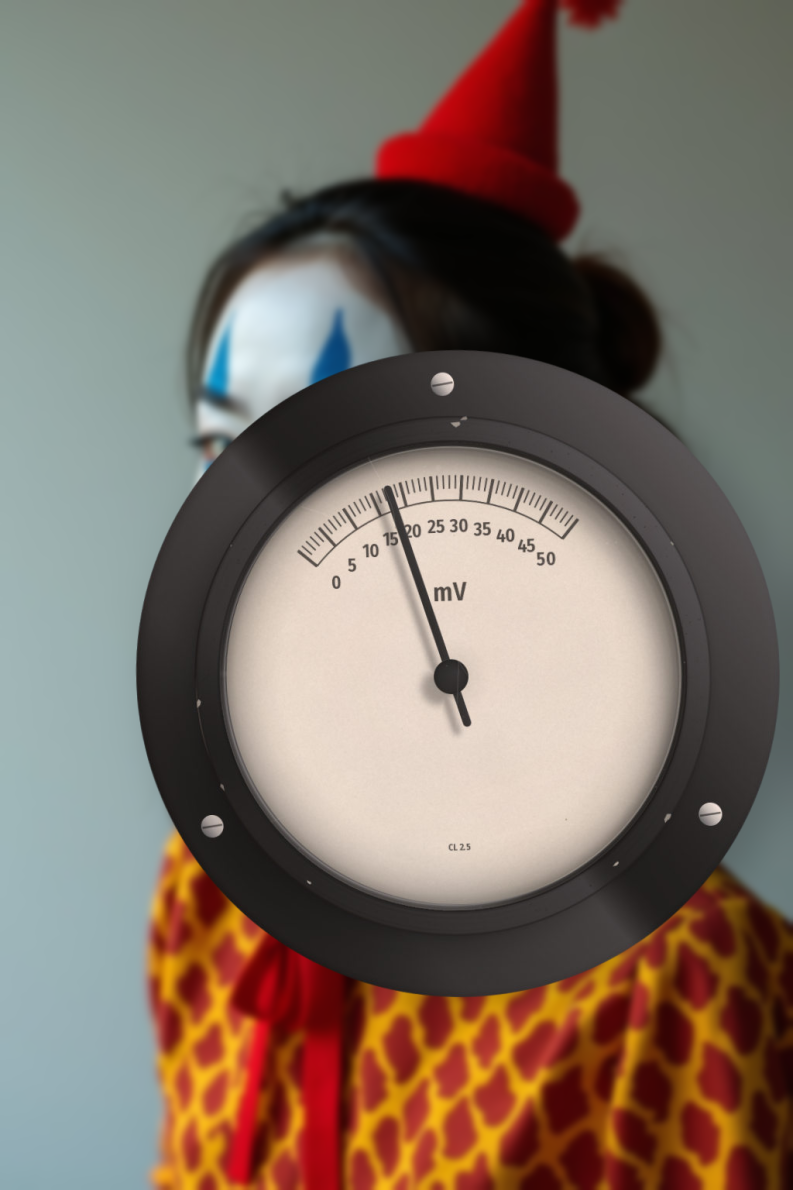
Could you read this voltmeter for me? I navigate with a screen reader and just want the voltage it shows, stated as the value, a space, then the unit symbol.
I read 18 mV
